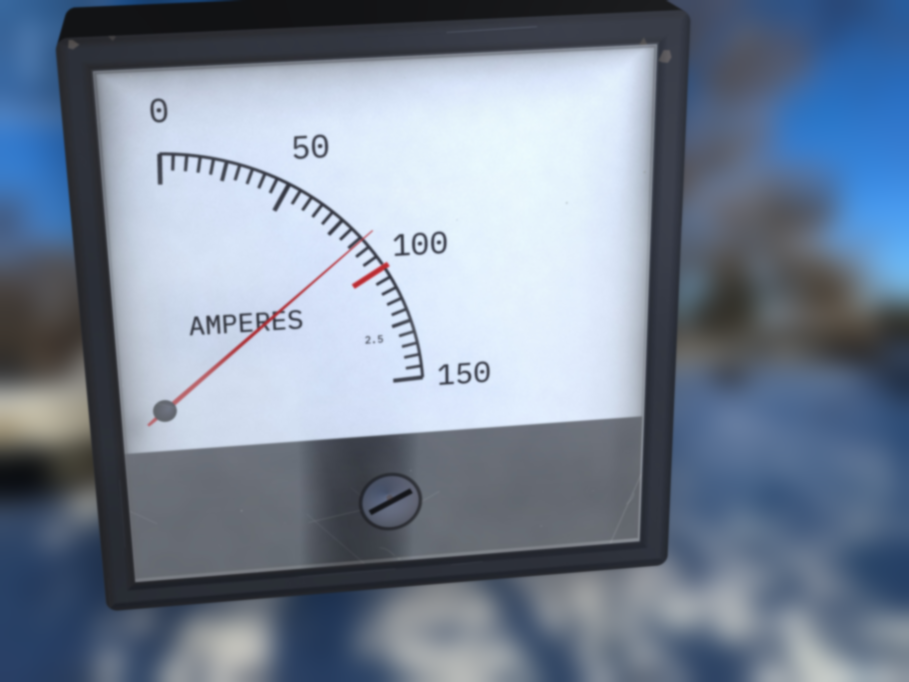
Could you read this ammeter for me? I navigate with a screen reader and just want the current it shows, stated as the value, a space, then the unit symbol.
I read 85 A
